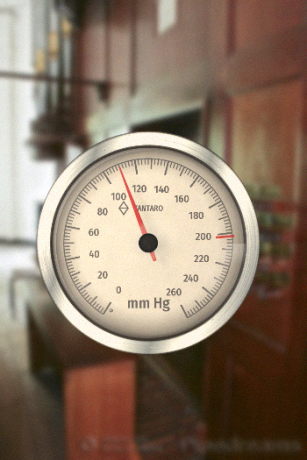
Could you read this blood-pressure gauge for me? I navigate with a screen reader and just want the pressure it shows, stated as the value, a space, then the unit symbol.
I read 110 mmHg
